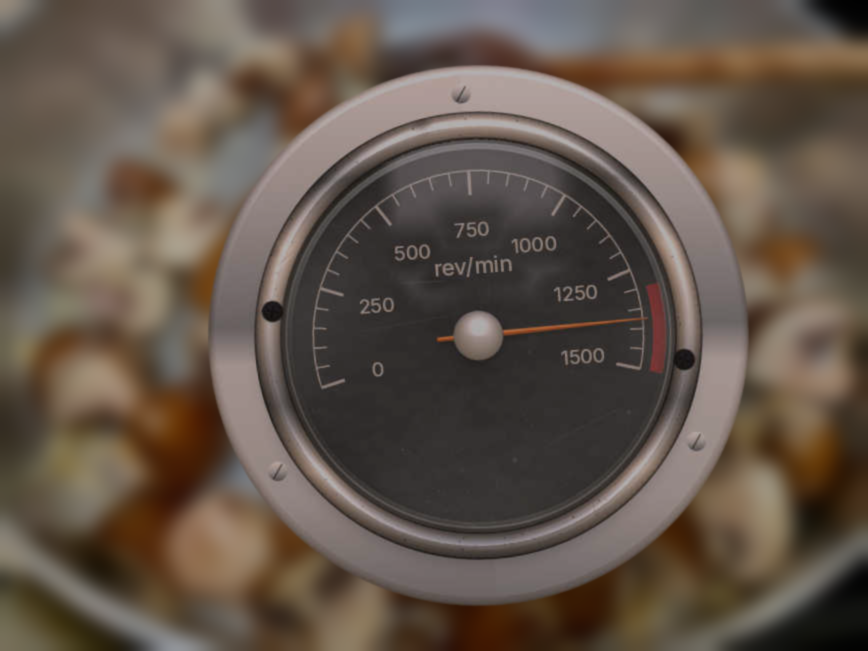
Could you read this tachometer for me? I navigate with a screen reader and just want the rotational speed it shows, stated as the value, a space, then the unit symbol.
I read 1375 rpm
